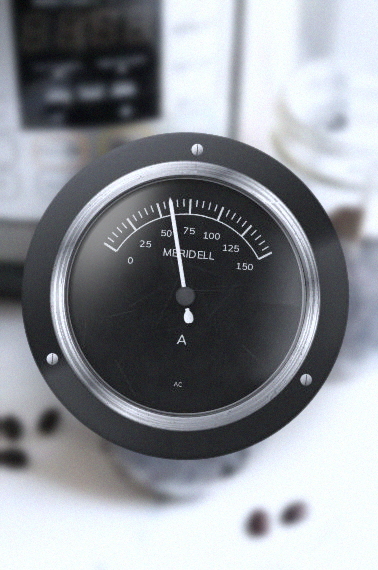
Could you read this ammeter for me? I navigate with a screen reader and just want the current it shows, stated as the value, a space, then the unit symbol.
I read 60 A
